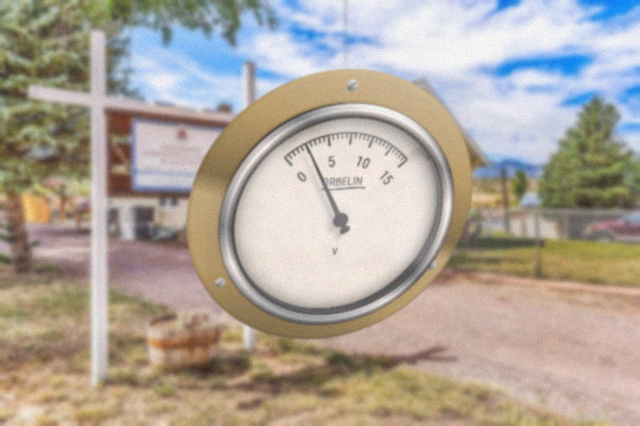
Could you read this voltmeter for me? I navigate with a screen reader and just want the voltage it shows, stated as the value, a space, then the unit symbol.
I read 2.5 V
